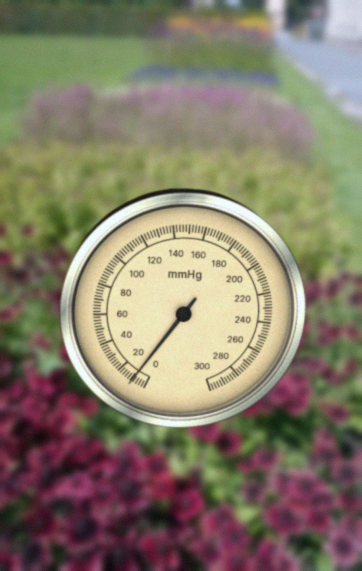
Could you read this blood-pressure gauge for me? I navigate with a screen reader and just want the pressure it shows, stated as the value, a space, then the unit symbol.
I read 10 mmHg
